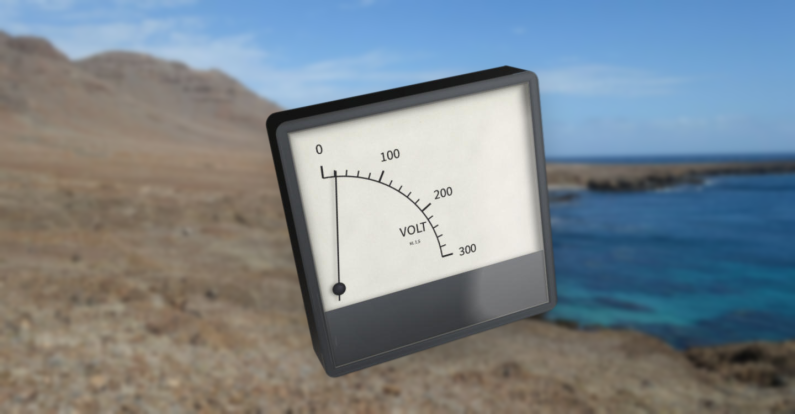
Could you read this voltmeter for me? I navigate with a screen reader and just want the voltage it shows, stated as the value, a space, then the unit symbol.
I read 20 V
